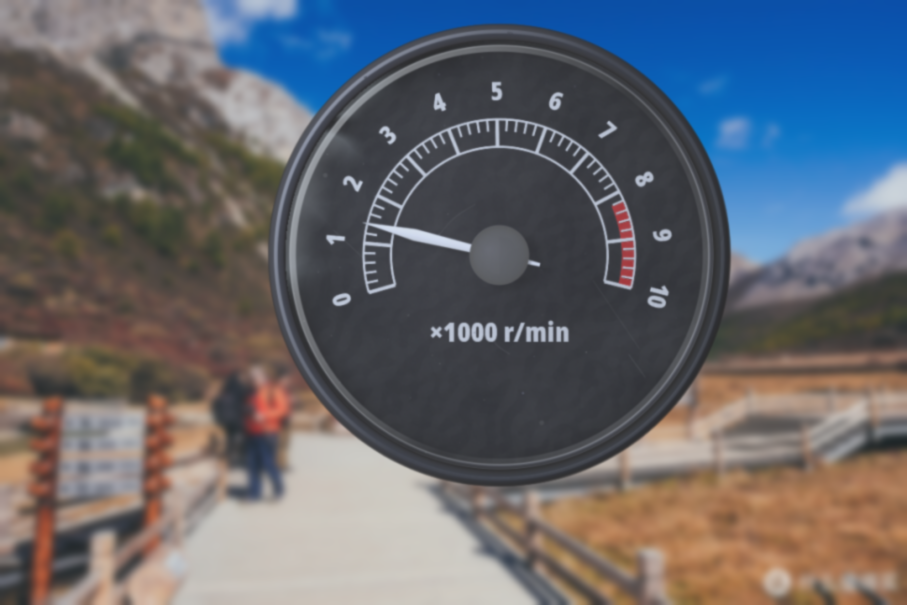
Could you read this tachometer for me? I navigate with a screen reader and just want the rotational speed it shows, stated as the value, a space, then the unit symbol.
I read 1400 rpm
